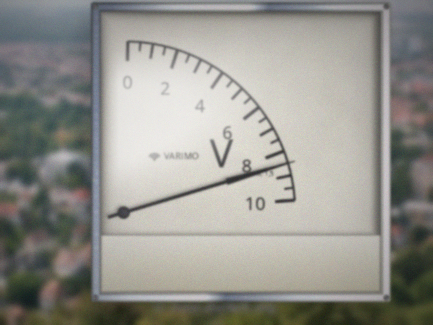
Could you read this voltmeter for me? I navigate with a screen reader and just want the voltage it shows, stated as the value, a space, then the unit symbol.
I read 8.5 V
